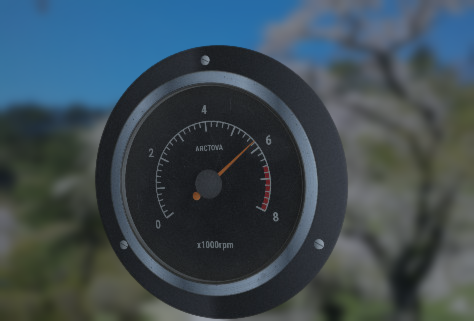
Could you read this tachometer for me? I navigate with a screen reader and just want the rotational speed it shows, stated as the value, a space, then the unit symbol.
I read 5800 rpm
